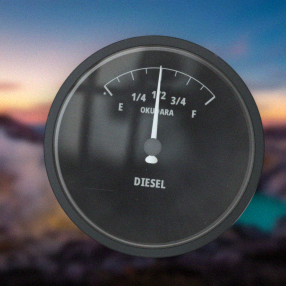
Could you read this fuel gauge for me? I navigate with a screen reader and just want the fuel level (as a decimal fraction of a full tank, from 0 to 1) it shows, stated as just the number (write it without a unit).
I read 0.5
